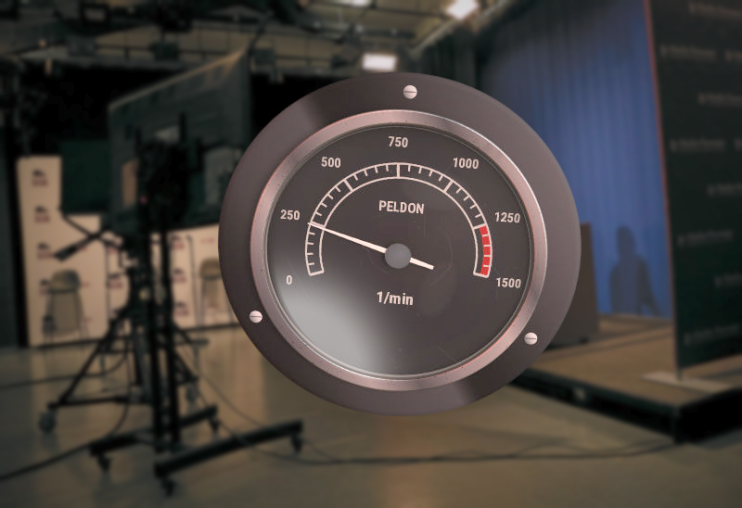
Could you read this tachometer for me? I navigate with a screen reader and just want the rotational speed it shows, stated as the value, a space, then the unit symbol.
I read 250 rpm
